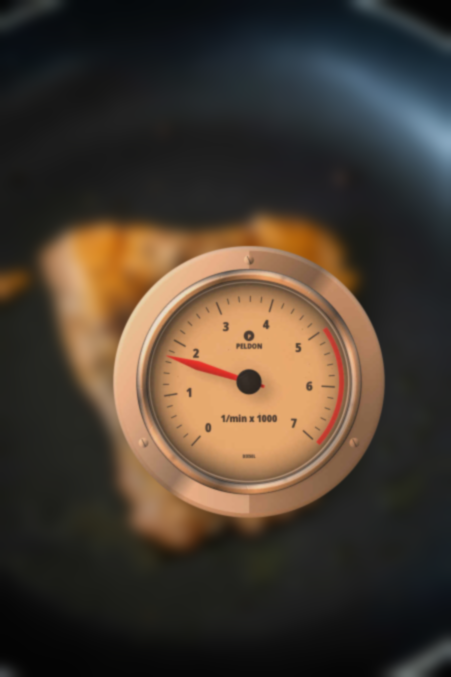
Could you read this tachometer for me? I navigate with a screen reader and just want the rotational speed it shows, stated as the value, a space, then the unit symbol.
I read 1700 rpm
